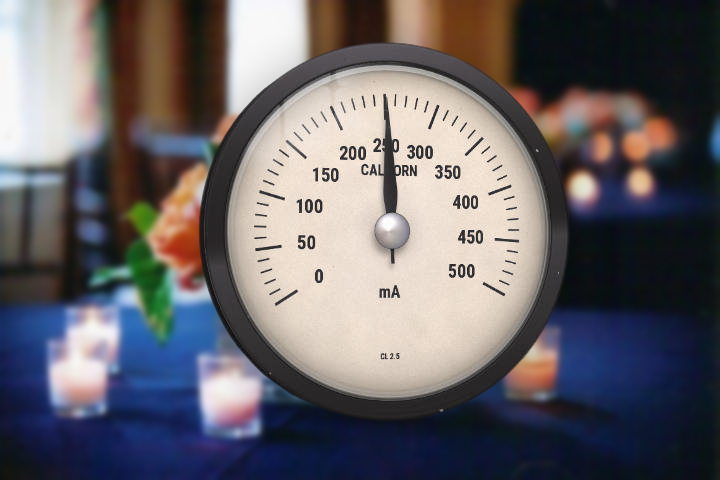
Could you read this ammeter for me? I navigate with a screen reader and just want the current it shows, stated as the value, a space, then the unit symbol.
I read 250 mA
